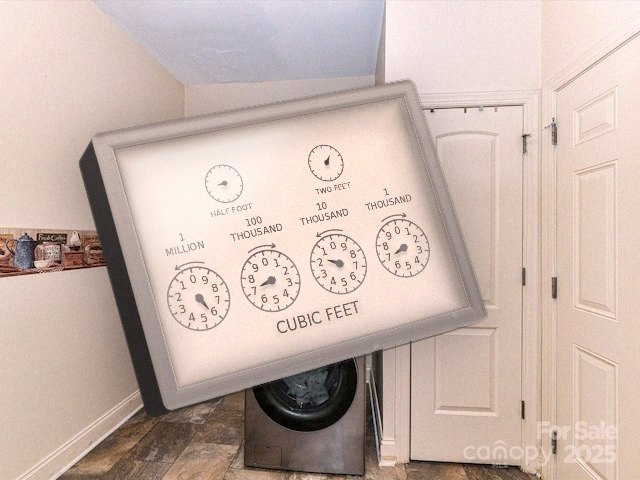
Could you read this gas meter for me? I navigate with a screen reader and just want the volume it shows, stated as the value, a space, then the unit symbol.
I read 571700 ft³
